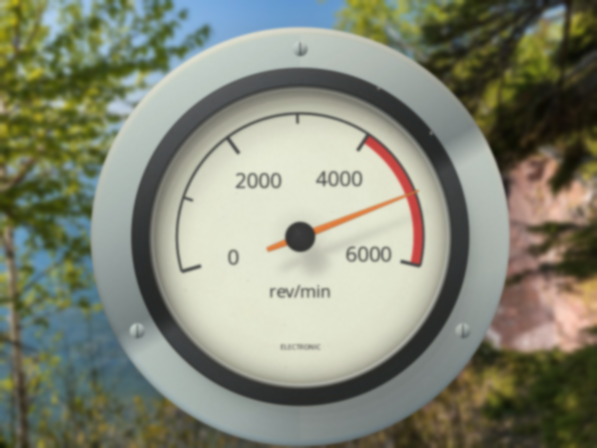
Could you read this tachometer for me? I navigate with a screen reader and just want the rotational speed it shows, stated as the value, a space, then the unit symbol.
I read 5000 rpm
